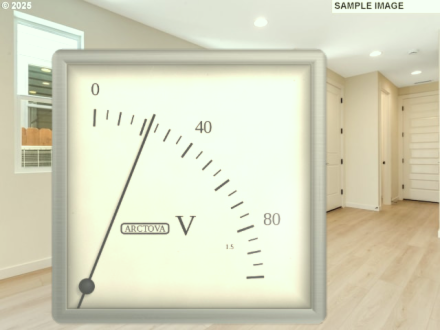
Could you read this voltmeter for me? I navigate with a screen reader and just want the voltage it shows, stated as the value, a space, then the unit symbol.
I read 22.5 V
